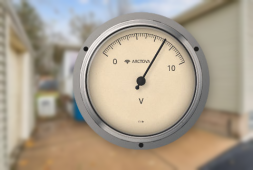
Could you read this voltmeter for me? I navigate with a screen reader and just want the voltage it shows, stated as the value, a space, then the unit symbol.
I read 7 V
